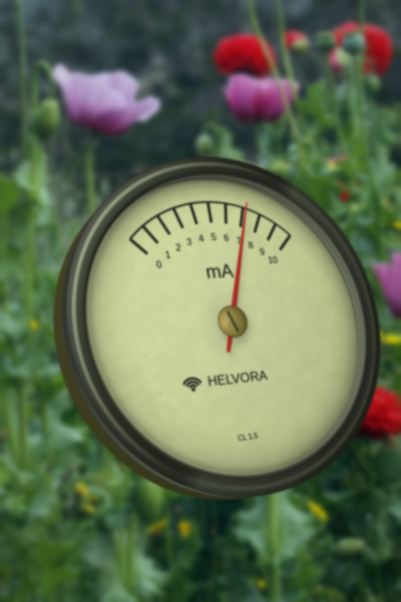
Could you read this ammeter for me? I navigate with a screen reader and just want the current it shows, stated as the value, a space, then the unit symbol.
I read 7 mA
